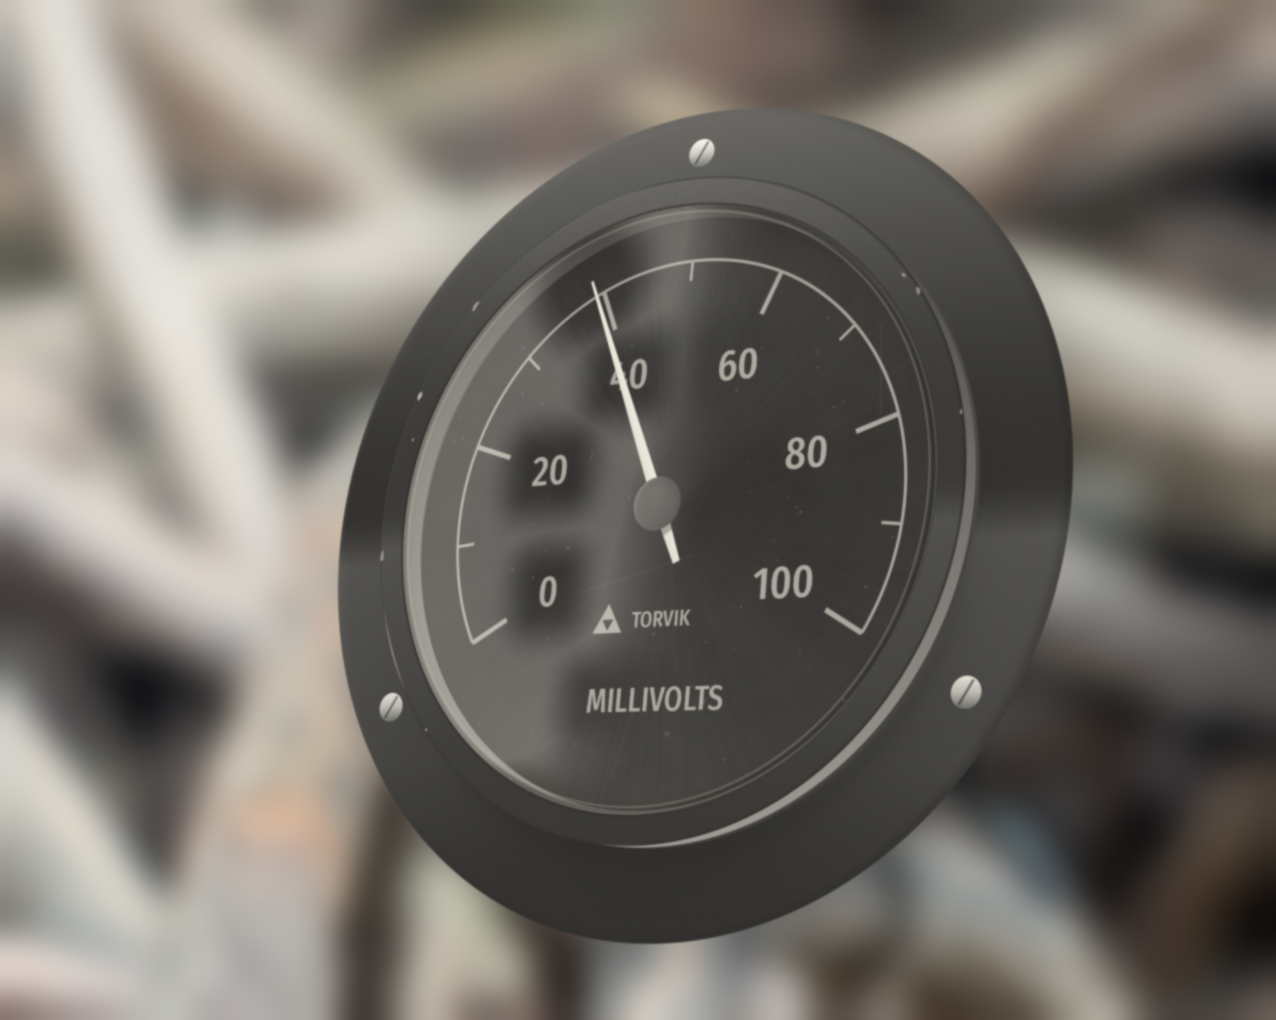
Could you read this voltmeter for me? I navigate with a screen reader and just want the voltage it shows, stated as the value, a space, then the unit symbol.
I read 40 mV
